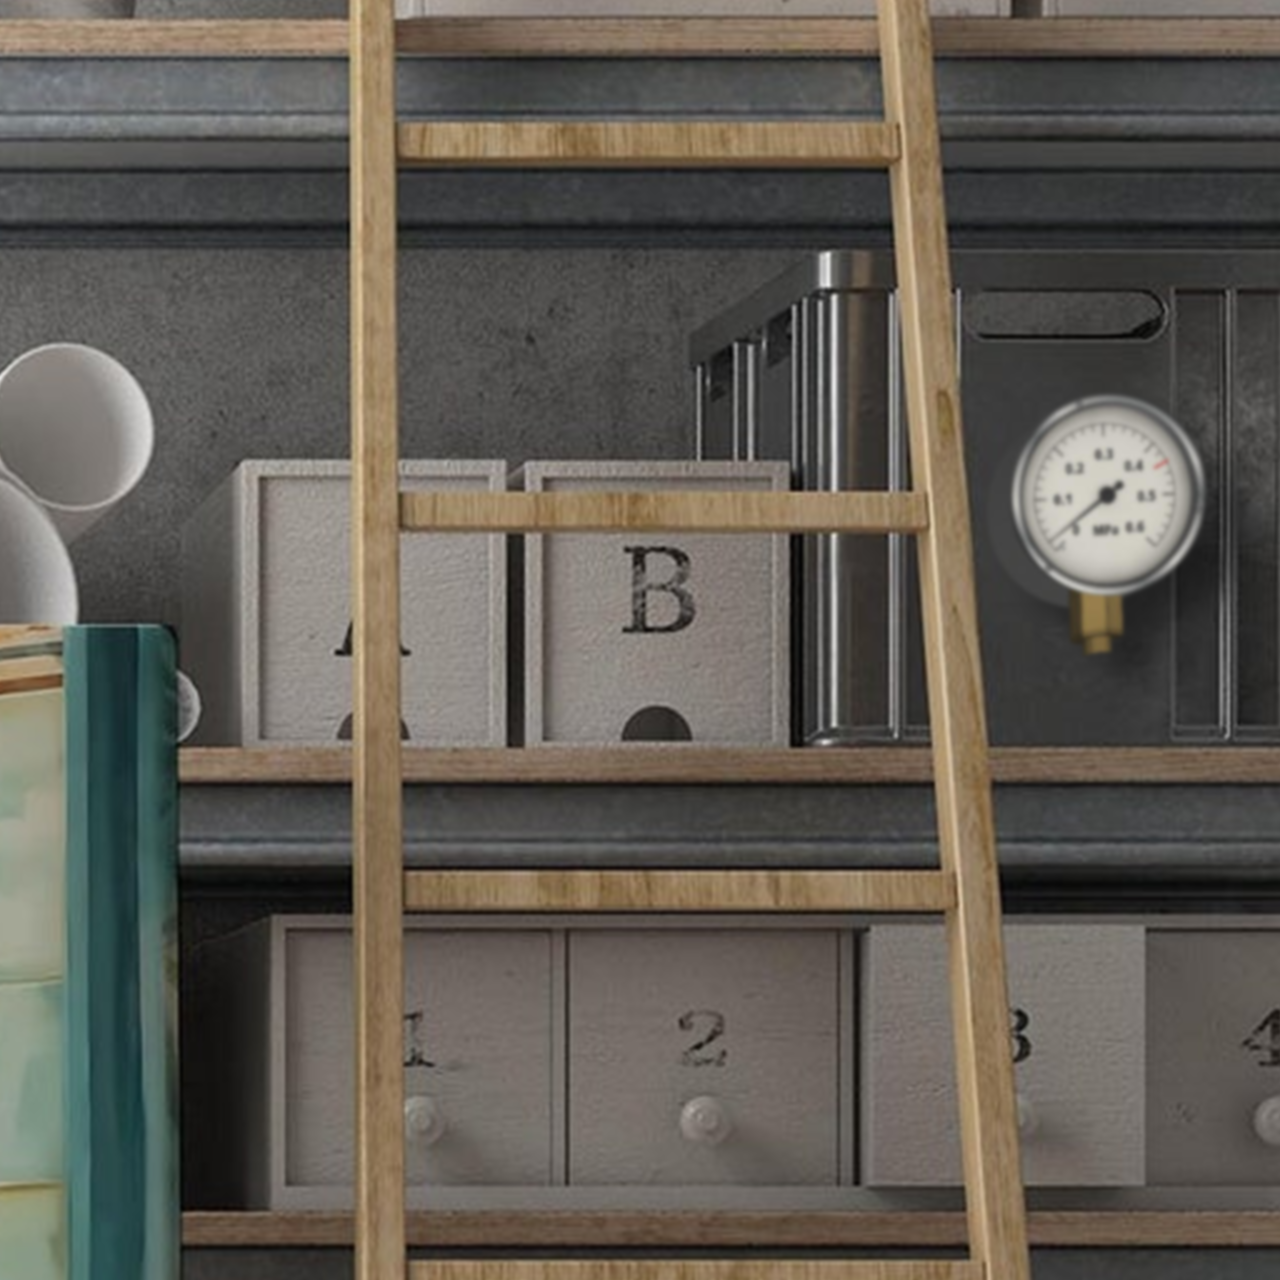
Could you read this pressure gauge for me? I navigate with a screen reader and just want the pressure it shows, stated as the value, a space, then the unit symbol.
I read 0.02 MPa
